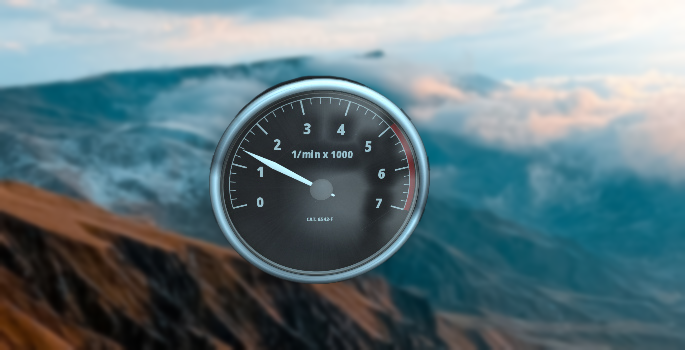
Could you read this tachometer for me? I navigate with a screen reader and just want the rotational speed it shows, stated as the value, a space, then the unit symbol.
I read 1400 rpm
